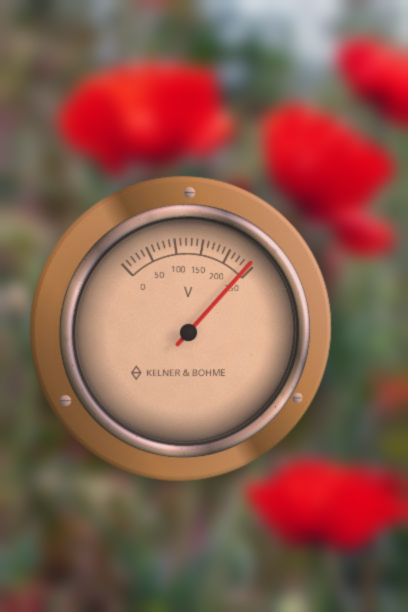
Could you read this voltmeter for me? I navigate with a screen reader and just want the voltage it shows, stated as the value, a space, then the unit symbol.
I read 240 V
